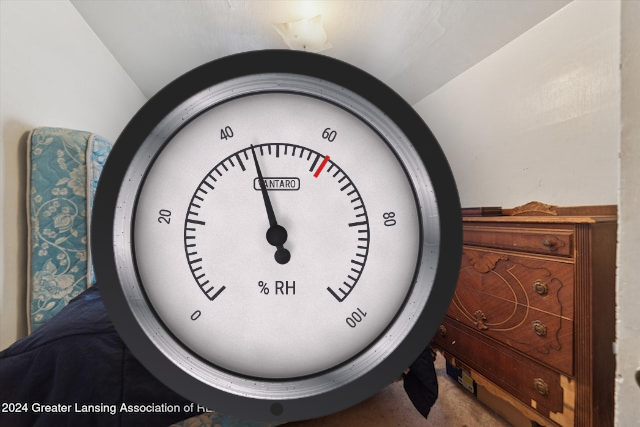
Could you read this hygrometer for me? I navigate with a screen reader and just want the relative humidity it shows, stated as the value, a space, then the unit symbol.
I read 44 %
